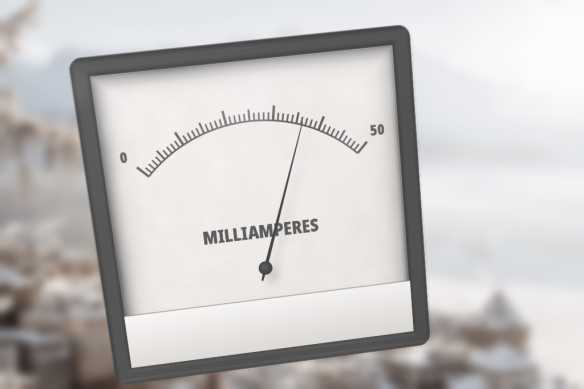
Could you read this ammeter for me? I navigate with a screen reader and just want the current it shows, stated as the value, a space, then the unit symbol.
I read 36 mA
